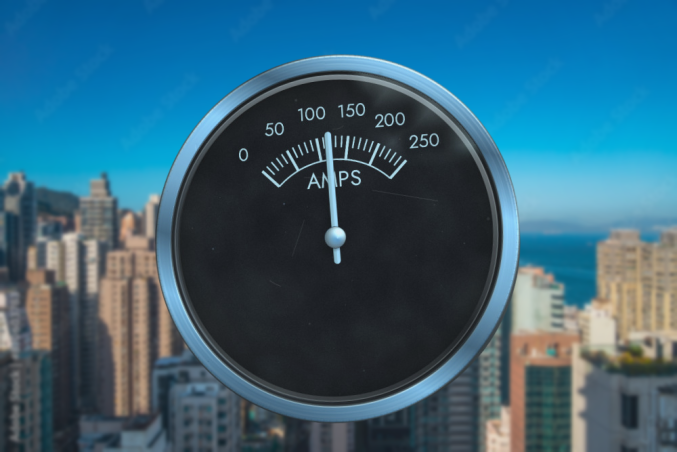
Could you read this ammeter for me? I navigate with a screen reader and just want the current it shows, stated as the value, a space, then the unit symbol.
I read 120 A
